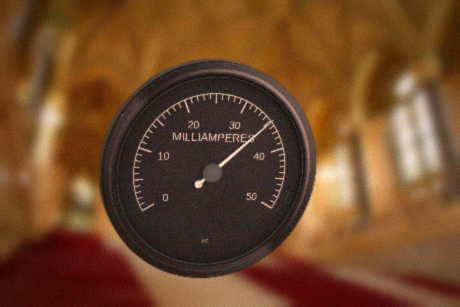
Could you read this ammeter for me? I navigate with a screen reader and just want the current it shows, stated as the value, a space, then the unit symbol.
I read 35 mA
